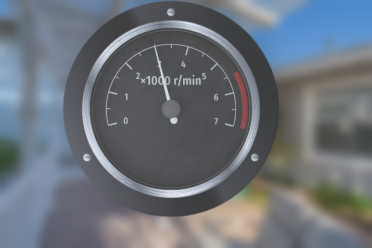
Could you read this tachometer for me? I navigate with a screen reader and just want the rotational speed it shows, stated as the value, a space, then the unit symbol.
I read 3000 rpm
